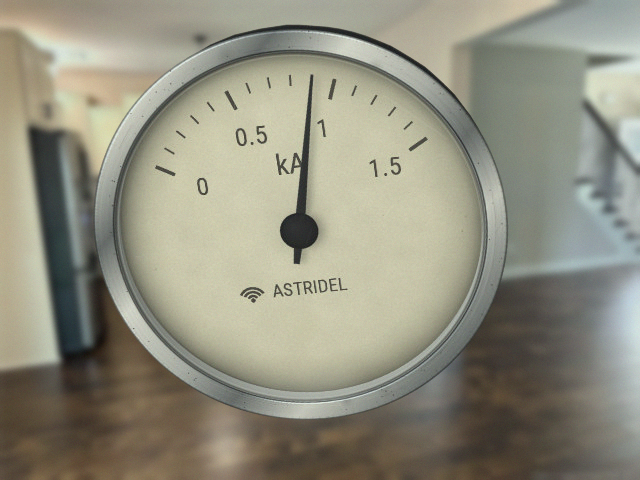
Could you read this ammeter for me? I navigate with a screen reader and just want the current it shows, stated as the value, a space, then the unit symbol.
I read 0.9 kA
